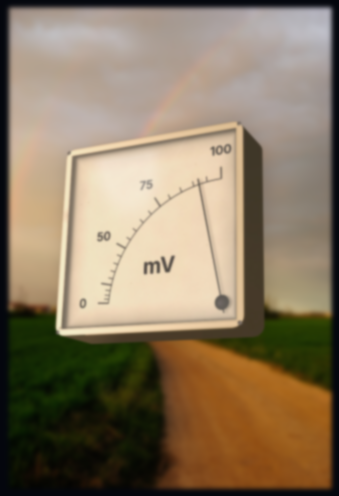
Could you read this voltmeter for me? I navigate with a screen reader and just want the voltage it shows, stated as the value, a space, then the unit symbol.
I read 92.5 mV
